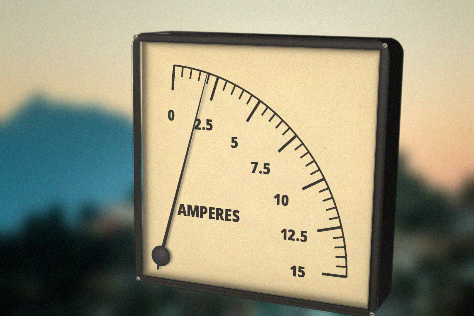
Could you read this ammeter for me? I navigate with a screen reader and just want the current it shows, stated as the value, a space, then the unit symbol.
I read 2 A
